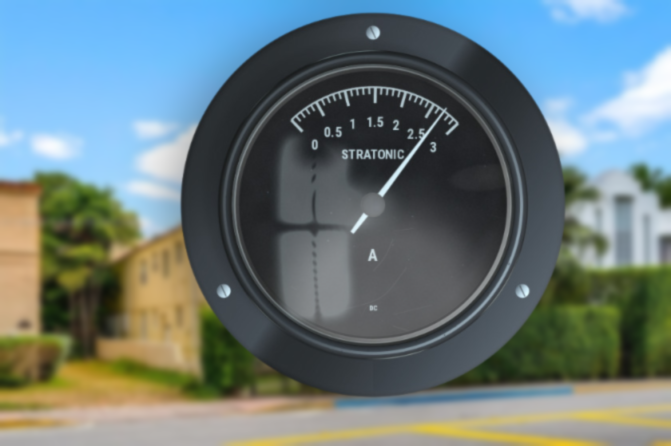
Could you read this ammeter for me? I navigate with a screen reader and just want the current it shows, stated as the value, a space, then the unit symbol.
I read 2.7 A
